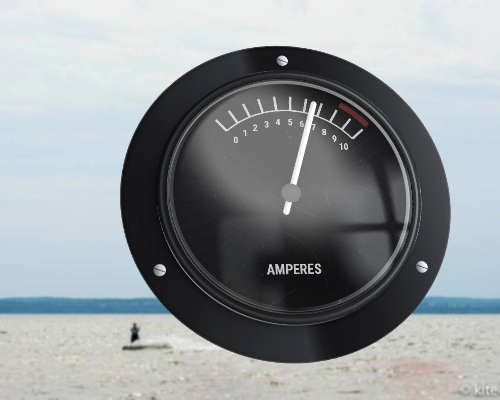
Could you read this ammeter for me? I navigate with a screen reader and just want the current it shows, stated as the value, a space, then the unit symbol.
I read 6.5 A
